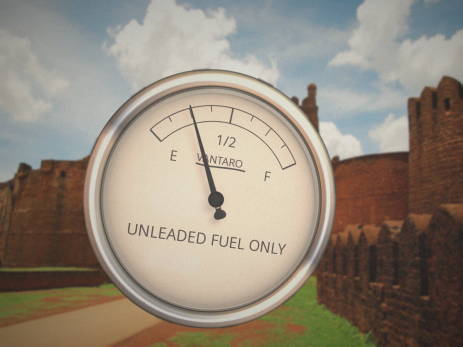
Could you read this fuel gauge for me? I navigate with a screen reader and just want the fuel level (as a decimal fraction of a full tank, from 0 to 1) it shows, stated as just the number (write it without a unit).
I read 0.25
